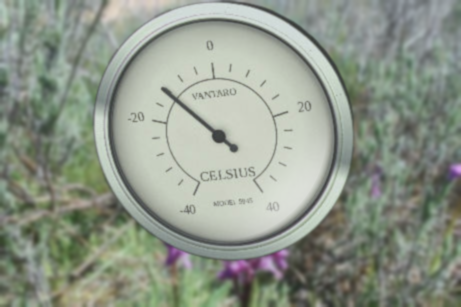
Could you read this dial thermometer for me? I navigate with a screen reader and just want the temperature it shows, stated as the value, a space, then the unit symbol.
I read -12 °C
